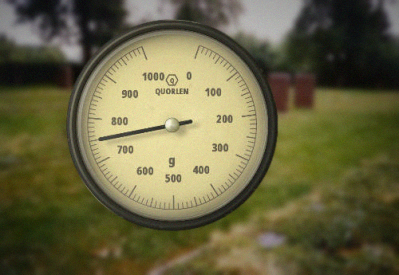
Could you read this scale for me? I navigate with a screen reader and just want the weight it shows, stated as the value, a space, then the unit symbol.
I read 750 g
